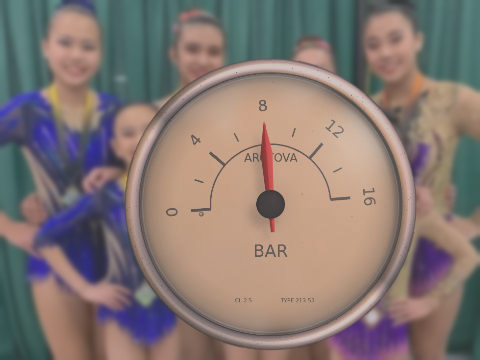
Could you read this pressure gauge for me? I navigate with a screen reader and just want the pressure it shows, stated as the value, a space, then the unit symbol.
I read 8 bar
